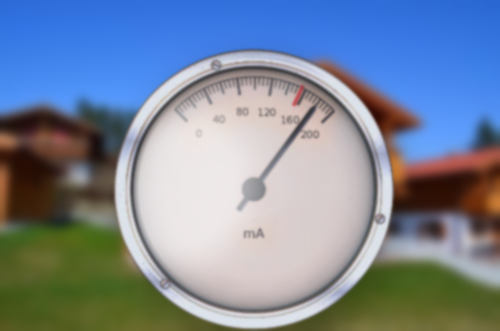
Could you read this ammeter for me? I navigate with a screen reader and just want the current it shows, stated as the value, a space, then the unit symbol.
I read 180 mA
